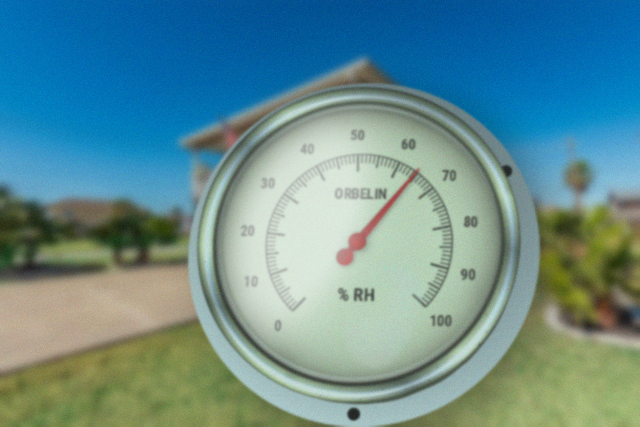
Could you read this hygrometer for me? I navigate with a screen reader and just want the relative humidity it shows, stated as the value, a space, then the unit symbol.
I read 65 %
